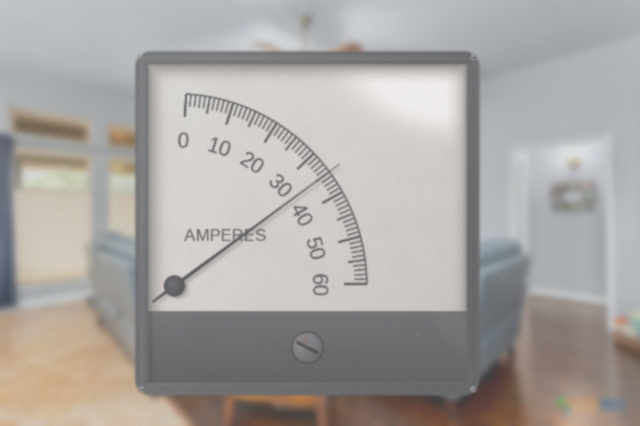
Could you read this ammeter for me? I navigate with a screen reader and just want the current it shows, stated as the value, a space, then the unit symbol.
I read 35 A
